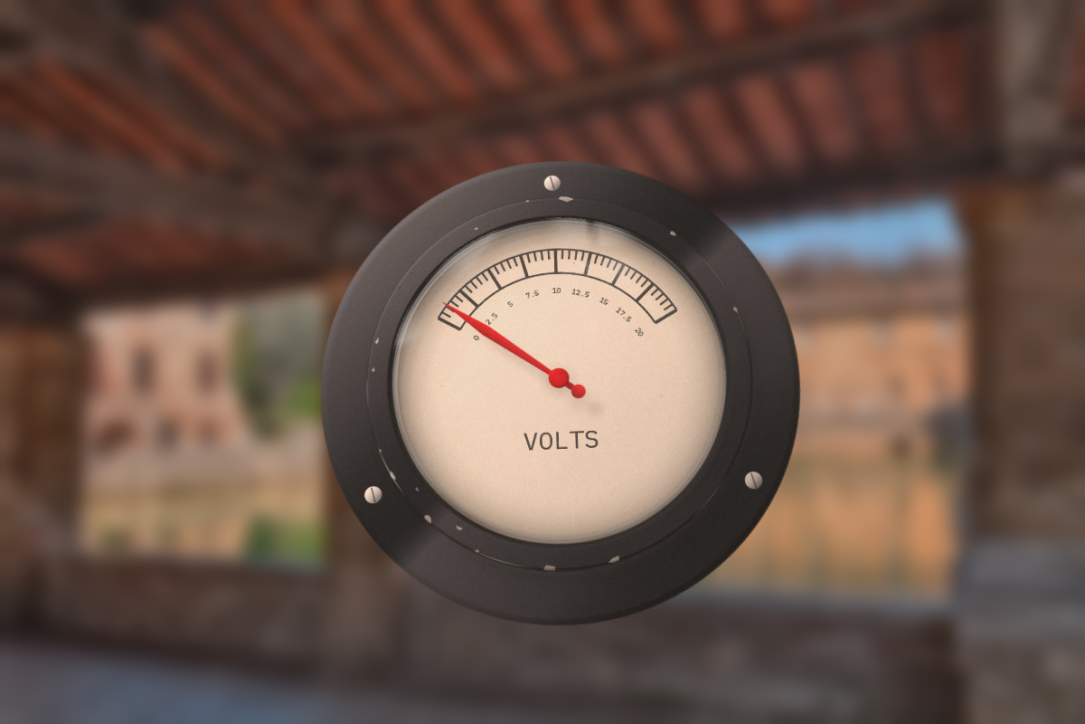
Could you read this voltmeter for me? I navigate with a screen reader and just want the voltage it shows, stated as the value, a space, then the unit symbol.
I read 1 V
